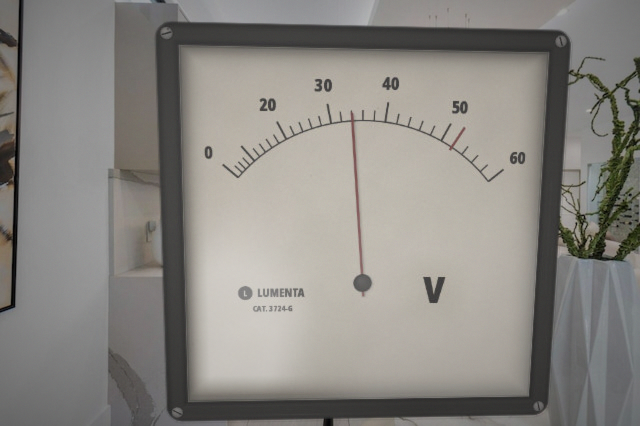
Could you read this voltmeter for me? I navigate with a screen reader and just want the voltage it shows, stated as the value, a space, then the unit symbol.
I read 34 V
